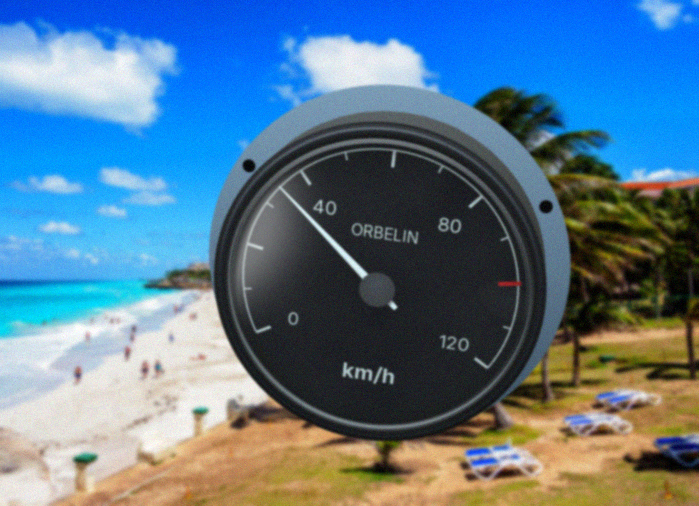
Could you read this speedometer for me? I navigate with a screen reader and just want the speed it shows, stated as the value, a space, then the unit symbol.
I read 35 km/h
